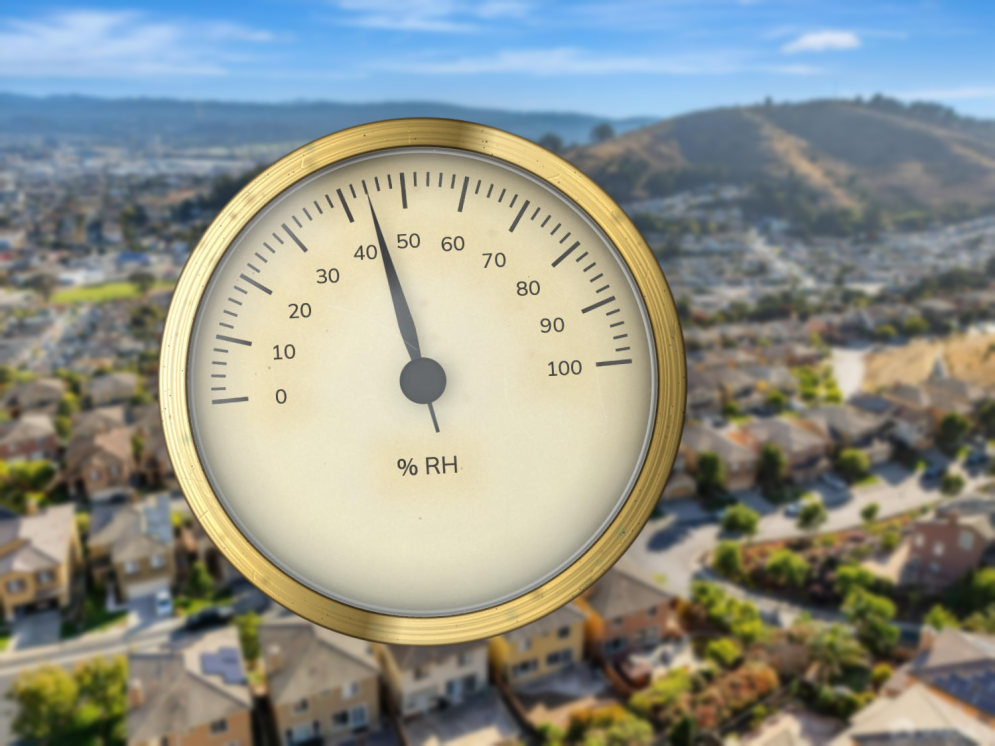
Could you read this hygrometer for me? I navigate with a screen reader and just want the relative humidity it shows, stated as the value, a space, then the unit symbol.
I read 44 %
